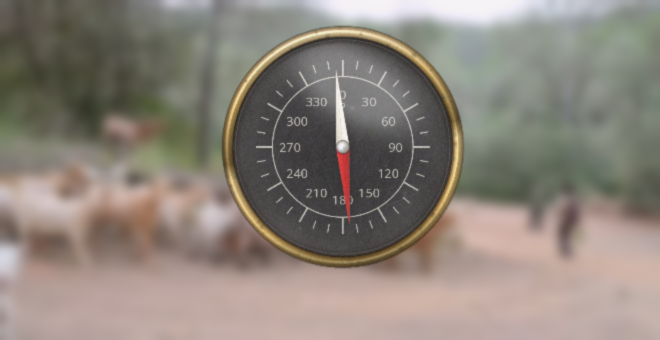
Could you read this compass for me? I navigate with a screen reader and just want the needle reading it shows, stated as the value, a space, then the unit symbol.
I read 175 °
